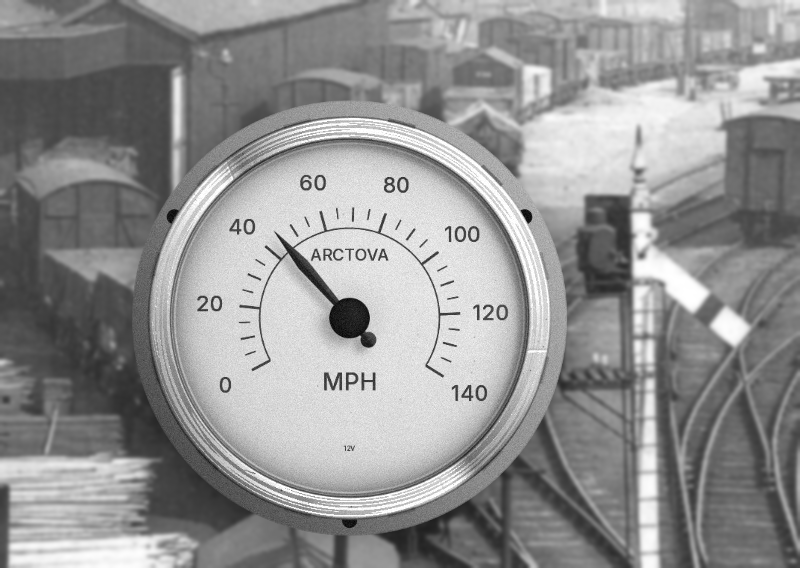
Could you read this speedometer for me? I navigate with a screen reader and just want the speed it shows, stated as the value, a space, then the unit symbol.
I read 45 mph
